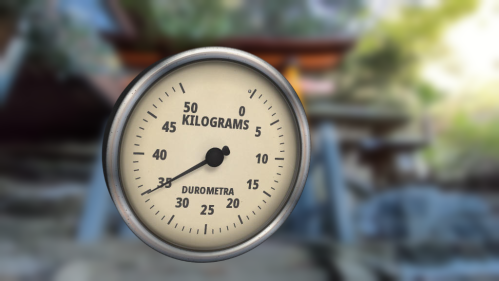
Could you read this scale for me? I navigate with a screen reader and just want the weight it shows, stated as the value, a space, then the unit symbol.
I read 35 kg
